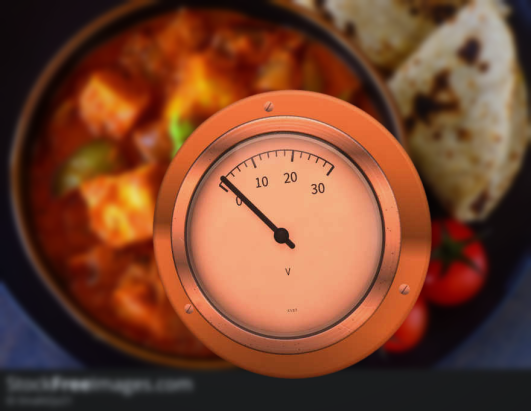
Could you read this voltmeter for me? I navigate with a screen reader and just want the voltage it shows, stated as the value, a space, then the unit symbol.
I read 2 V
